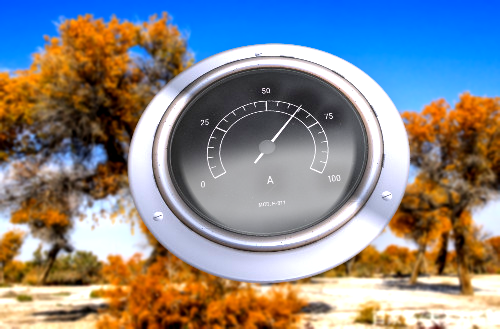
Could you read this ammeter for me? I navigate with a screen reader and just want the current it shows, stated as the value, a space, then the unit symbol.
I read 65 A
